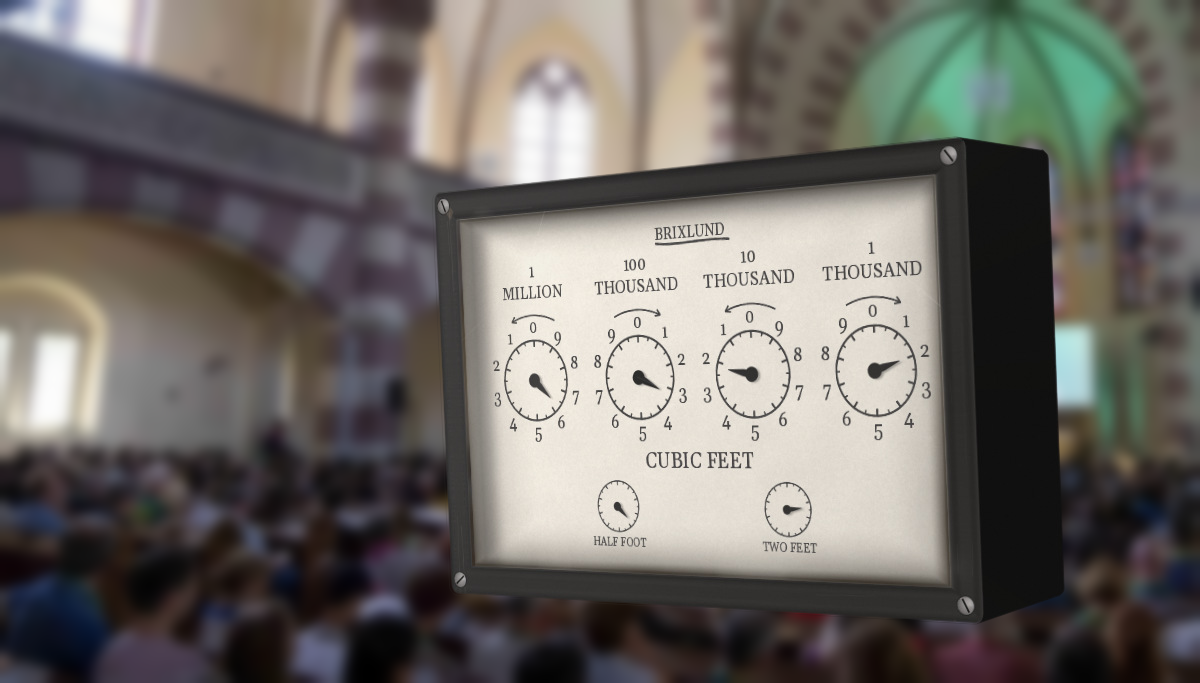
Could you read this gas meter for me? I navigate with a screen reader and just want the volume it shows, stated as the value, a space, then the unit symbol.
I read 632200 ft³
